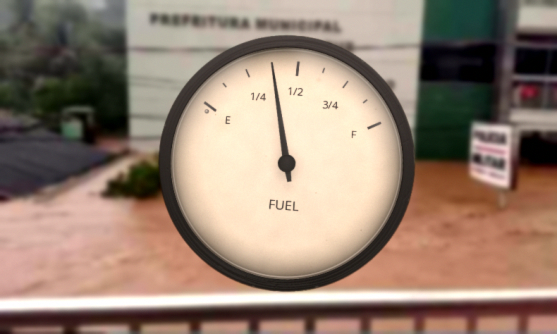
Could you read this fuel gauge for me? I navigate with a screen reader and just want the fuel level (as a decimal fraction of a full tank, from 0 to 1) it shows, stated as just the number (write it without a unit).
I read 0.375
